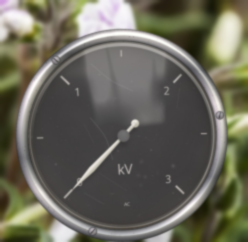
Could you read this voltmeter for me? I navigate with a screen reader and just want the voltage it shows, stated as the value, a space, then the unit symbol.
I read 0 kV
